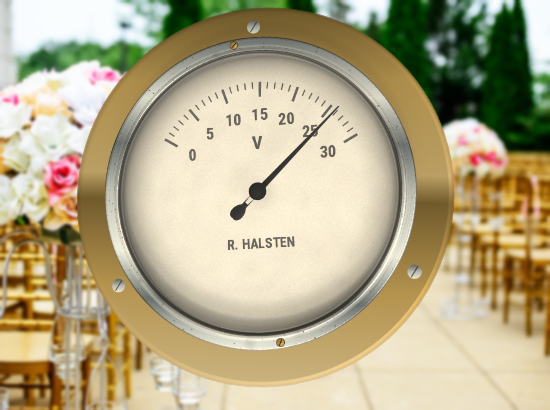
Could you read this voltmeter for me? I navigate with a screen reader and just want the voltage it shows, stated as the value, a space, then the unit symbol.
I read 26 V
